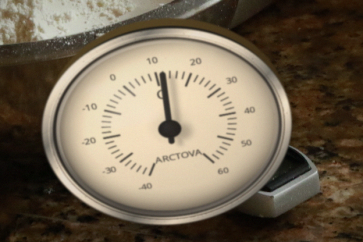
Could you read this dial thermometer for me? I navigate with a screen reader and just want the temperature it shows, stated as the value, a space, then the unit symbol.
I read 12 °C
